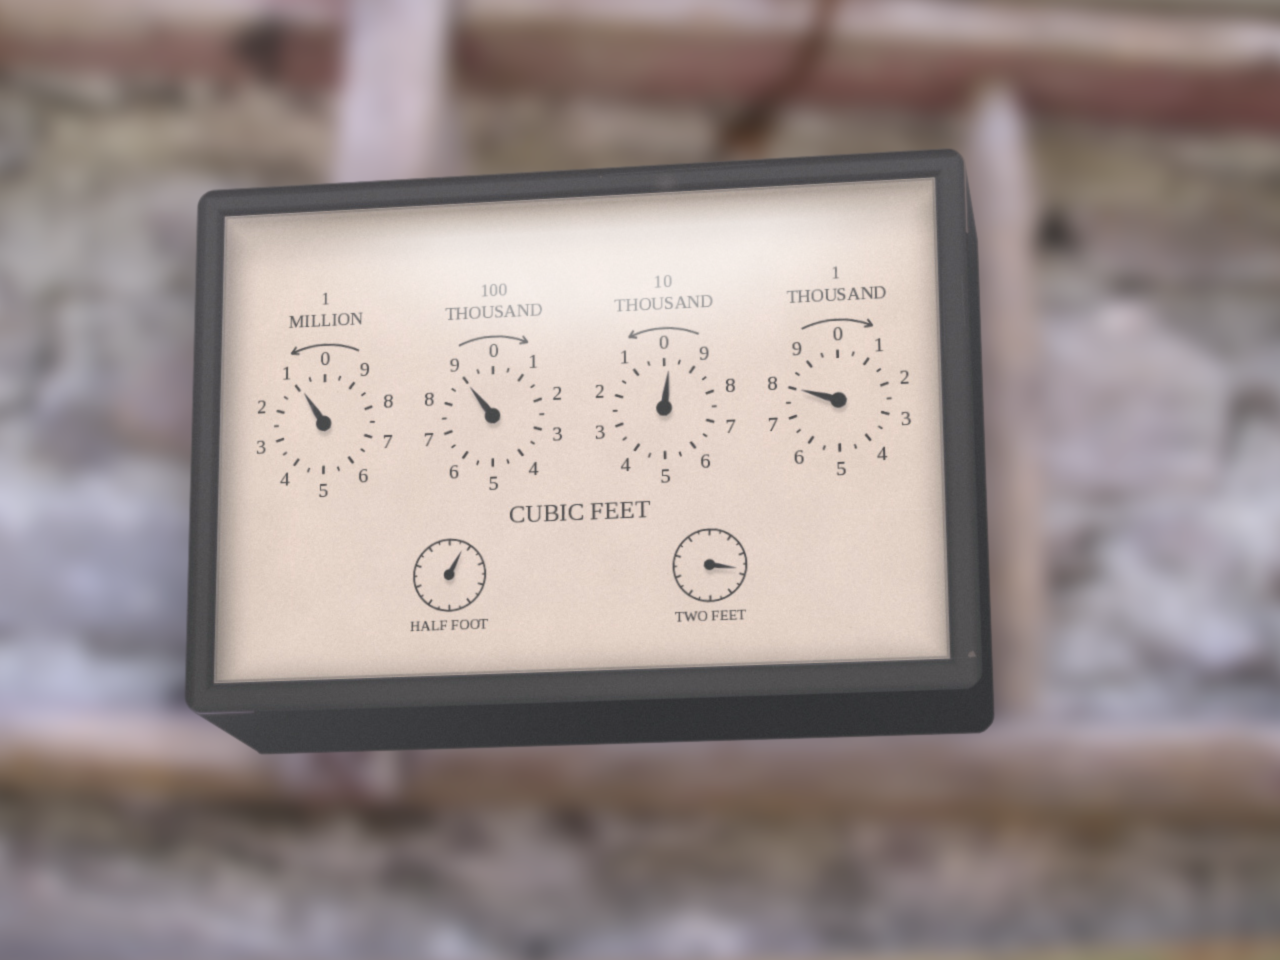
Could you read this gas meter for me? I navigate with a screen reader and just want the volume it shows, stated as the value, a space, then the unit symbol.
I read 89800 ft³
